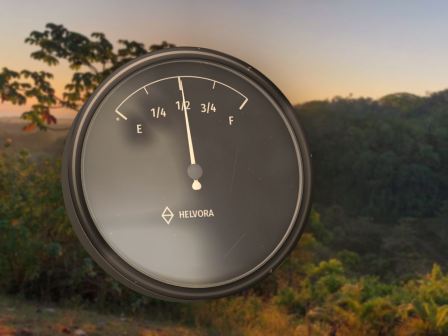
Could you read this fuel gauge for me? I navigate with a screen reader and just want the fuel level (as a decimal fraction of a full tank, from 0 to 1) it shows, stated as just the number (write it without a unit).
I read 0.5
